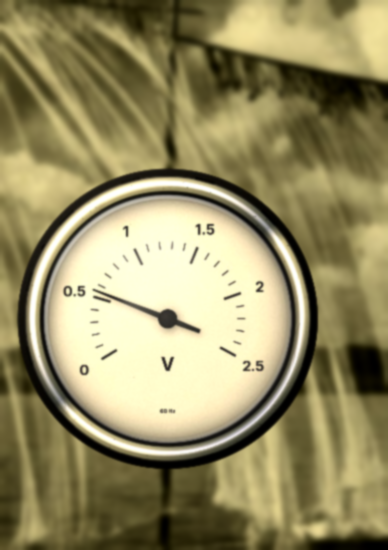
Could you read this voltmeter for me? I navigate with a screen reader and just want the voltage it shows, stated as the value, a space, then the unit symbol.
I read 0.55 V
